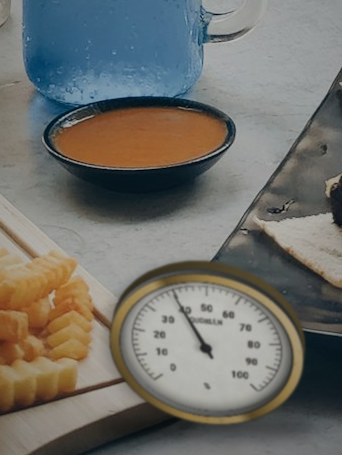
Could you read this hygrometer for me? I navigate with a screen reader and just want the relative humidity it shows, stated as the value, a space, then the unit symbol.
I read 40 %
